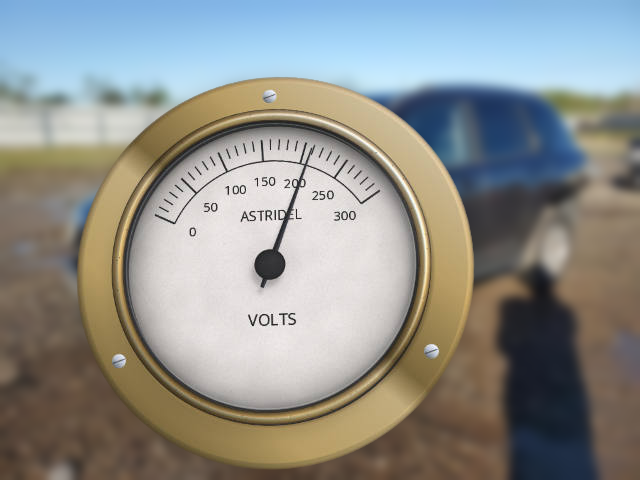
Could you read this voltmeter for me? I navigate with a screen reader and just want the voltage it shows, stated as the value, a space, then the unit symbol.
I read 210 V
